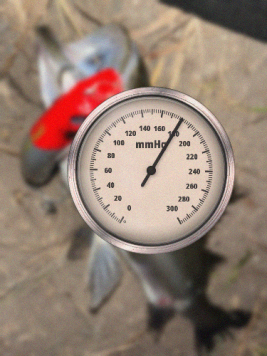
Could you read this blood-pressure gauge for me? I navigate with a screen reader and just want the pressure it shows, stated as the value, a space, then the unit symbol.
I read 180 mmHg
